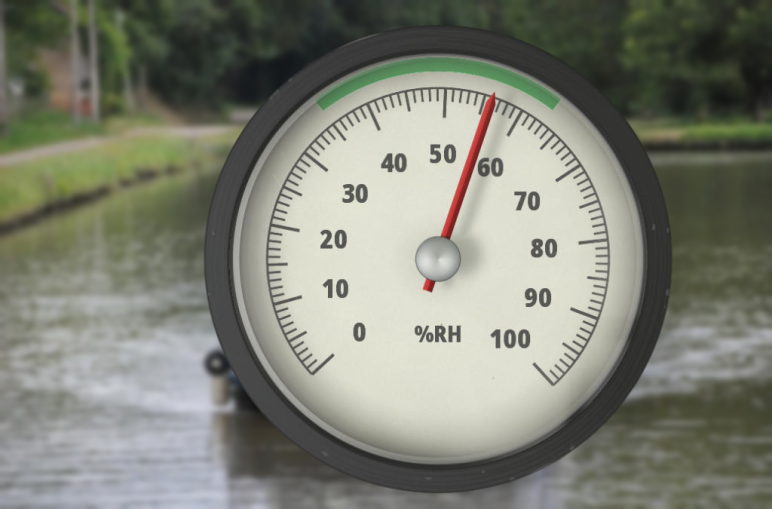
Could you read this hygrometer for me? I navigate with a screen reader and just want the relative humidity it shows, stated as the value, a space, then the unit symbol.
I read 56 %
